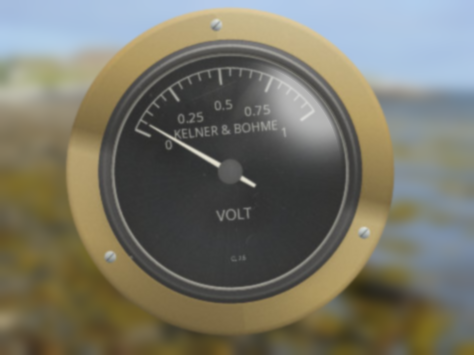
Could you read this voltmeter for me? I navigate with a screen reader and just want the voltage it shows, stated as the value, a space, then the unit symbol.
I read 0.05 V
